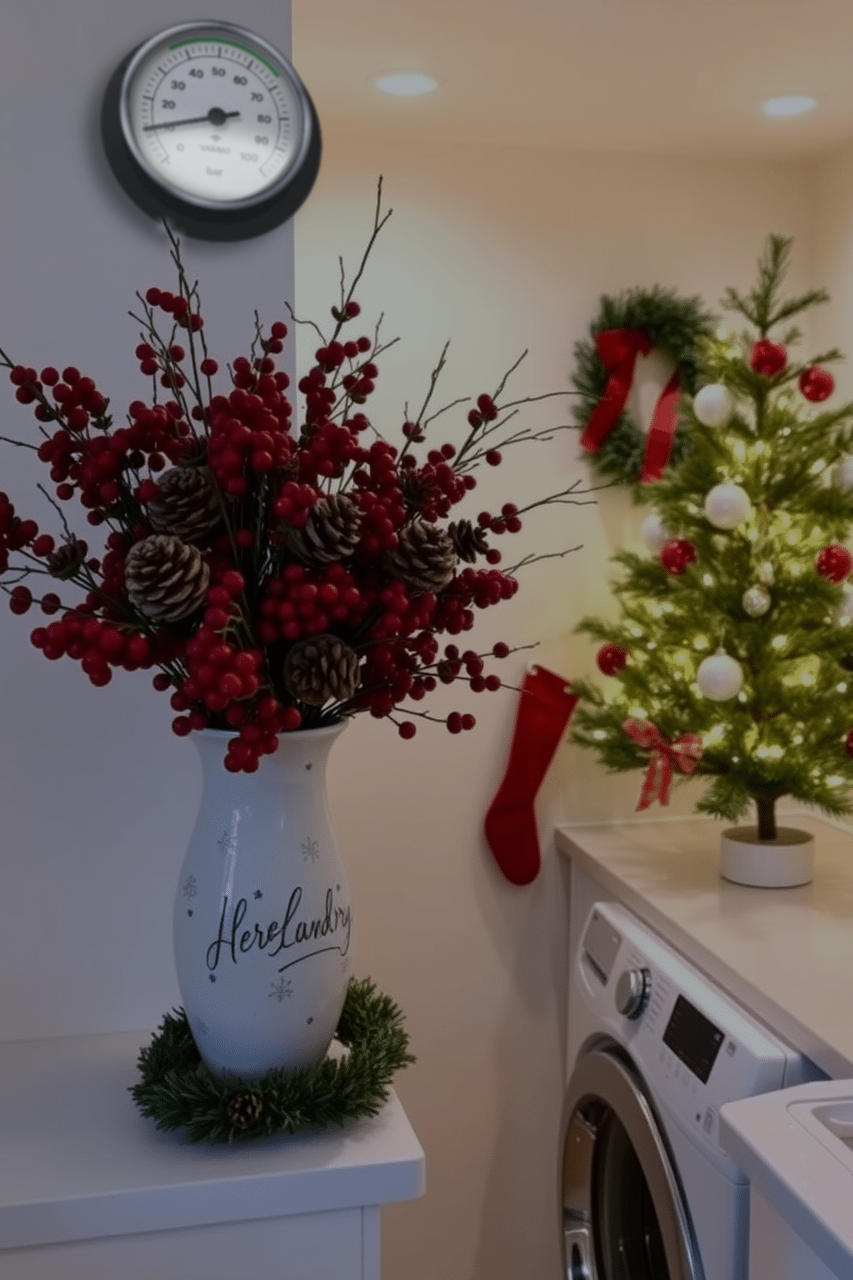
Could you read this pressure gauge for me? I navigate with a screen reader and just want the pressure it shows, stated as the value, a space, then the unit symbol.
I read 10 bar
